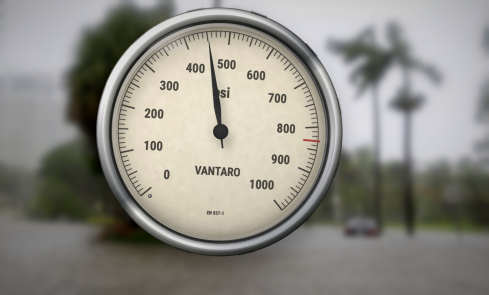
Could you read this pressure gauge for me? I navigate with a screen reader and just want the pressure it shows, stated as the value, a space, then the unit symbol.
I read 450 psi
